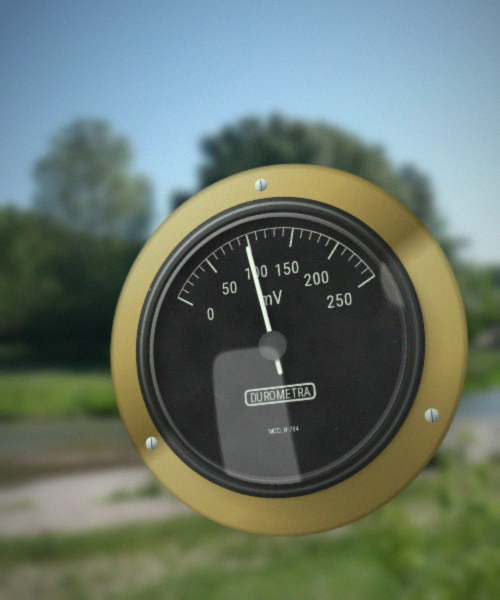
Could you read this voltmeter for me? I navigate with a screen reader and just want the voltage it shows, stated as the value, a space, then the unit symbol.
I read 100 mV
